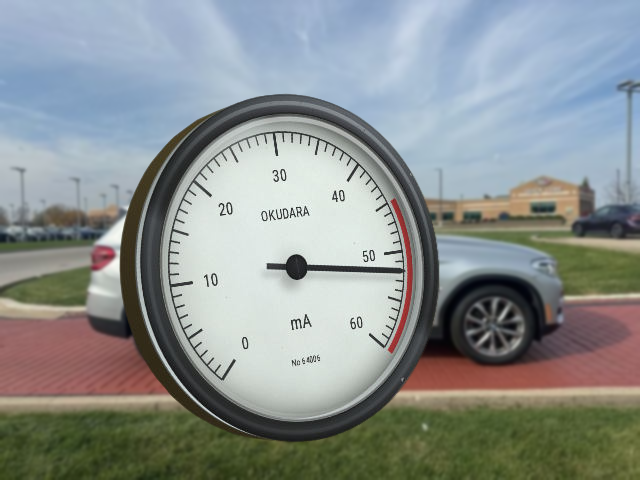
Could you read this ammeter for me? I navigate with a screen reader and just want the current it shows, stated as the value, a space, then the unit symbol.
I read 52 mA
